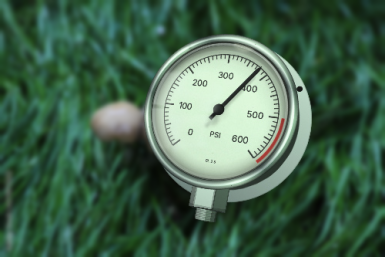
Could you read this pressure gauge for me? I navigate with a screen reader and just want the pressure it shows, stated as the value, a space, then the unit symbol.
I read 380 psi
